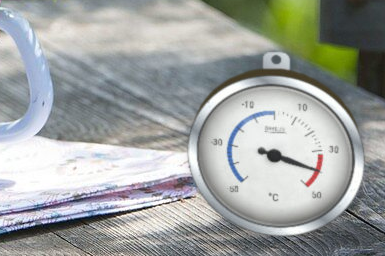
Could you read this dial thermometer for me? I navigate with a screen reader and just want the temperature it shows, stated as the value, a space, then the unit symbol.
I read 40 °C
